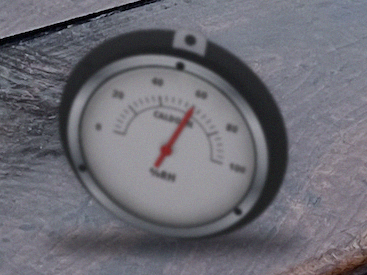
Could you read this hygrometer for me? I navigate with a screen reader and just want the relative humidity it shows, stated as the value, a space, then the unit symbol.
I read 60 %
